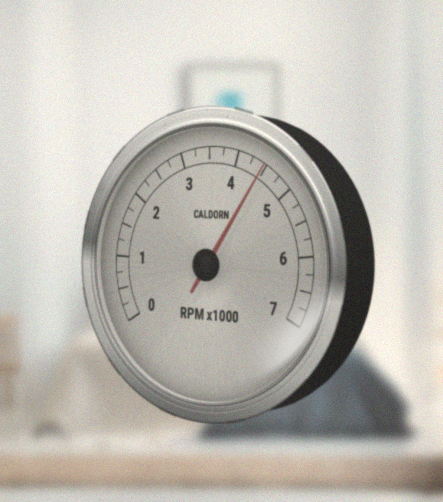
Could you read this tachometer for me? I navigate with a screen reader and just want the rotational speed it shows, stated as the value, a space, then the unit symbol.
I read 4500 rpm
